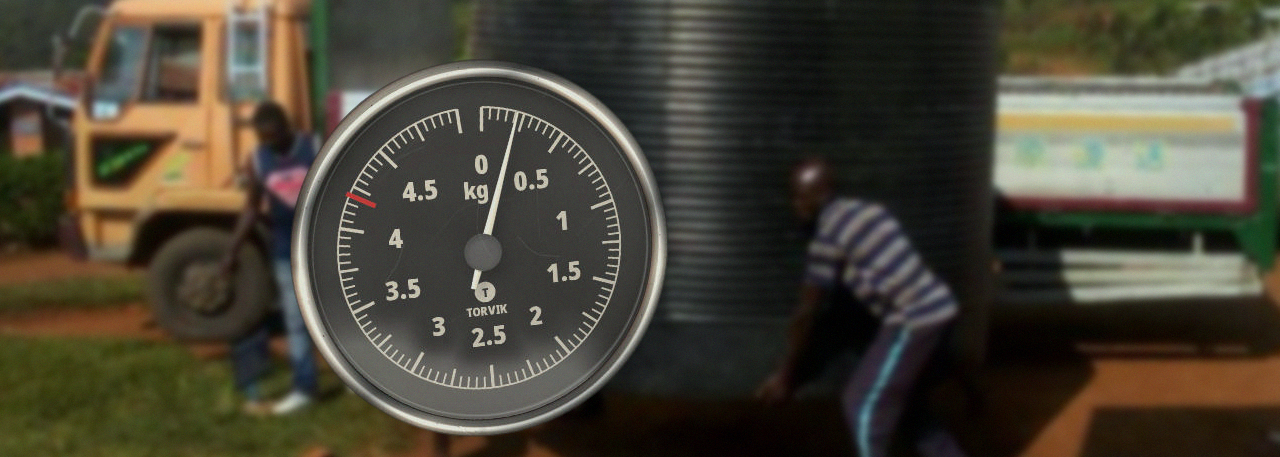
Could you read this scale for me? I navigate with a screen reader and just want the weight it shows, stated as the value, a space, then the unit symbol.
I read 0.2 kg
